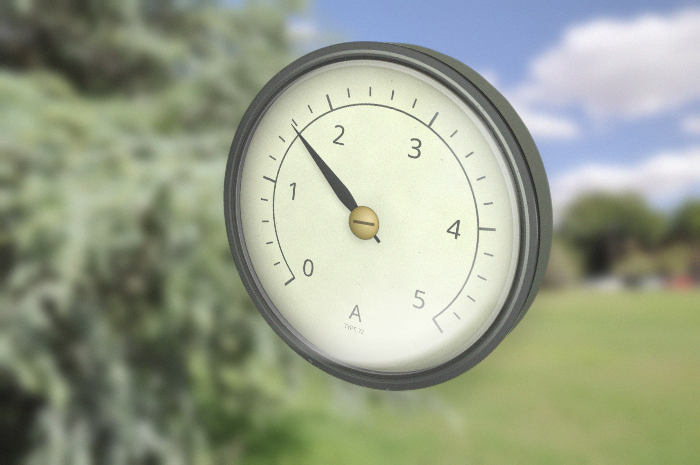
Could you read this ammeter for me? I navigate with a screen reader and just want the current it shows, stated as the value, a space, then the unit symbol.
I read 1.6 A
